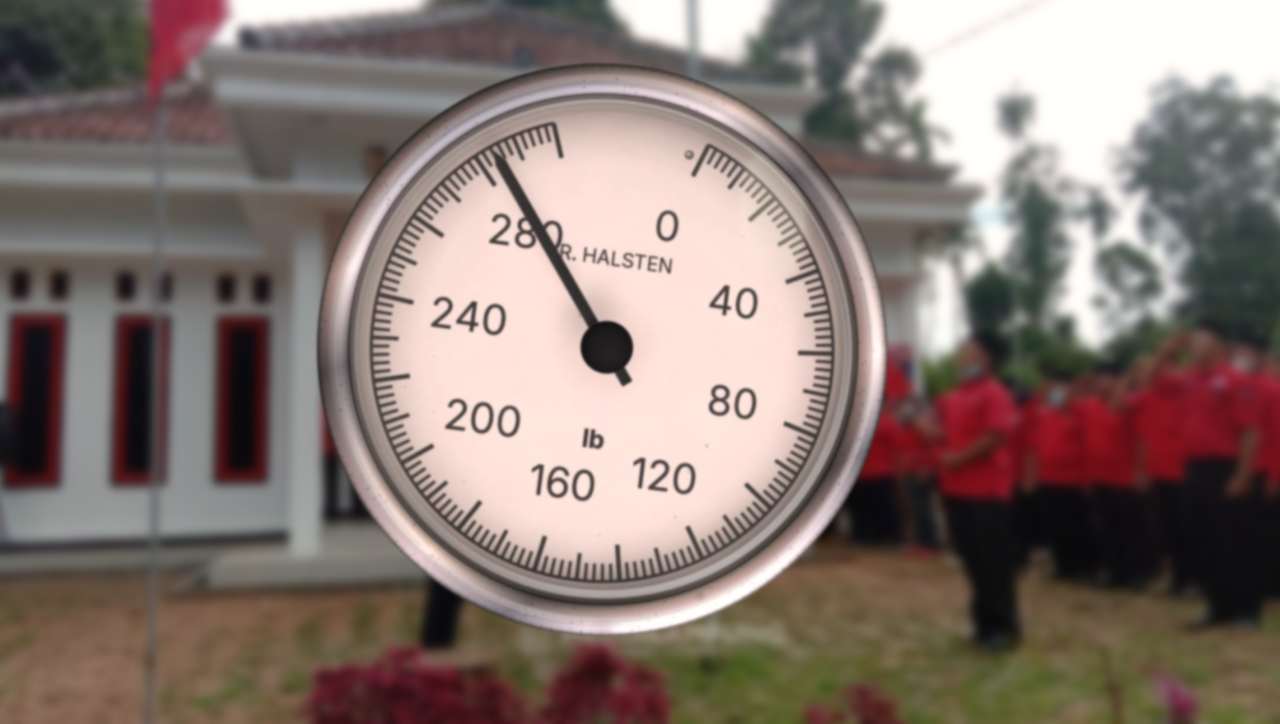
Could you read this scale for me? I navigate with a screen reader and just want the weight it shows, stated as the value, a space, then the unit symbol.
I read 284 lb
